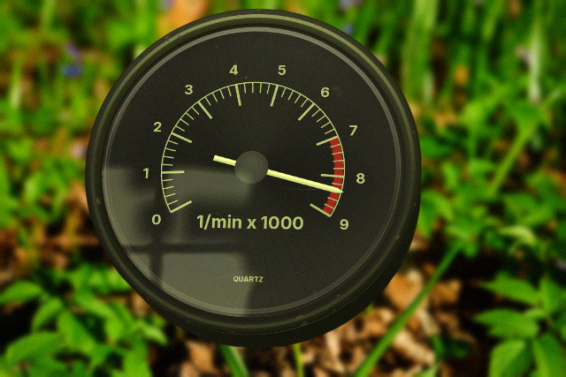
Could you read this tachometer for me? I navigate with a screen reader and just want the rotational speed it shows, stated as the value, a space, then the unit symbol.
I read 8400 rpm
